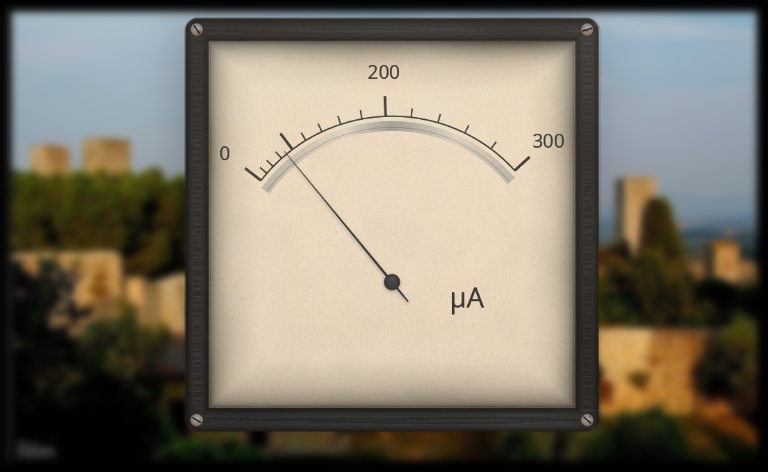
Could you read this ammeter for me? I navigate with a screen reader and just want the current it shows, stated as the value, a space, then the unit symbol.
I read 90 µA
